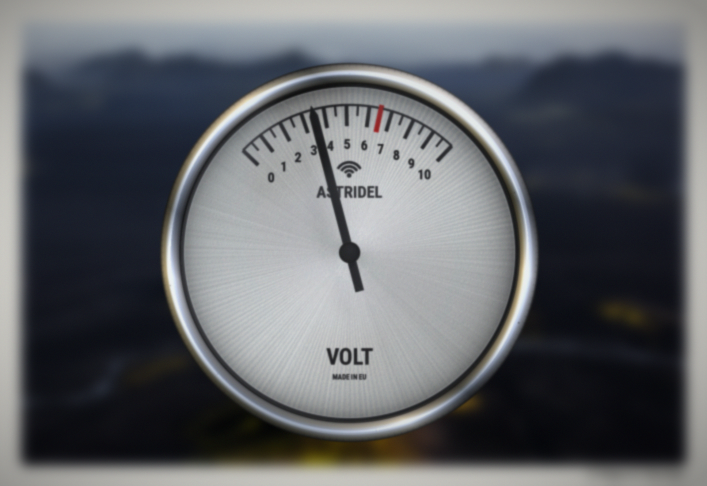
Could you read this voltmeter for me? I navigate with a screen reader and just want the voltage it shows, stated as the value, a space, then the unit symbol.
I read 3.5 V
